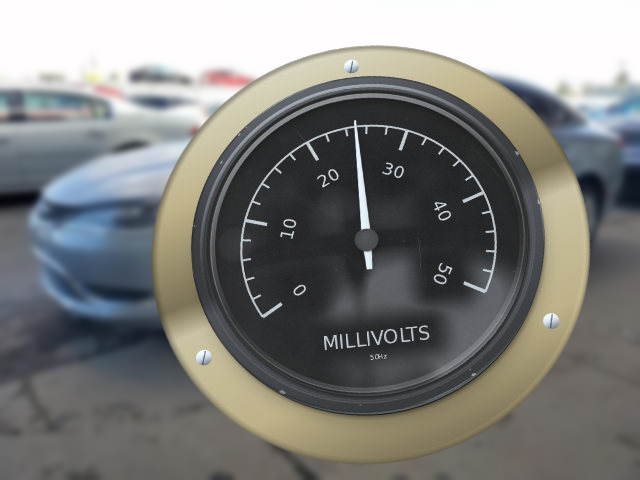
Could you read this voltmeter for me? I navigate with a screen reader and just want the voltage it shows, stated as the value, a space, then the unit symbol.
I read 25 mV
